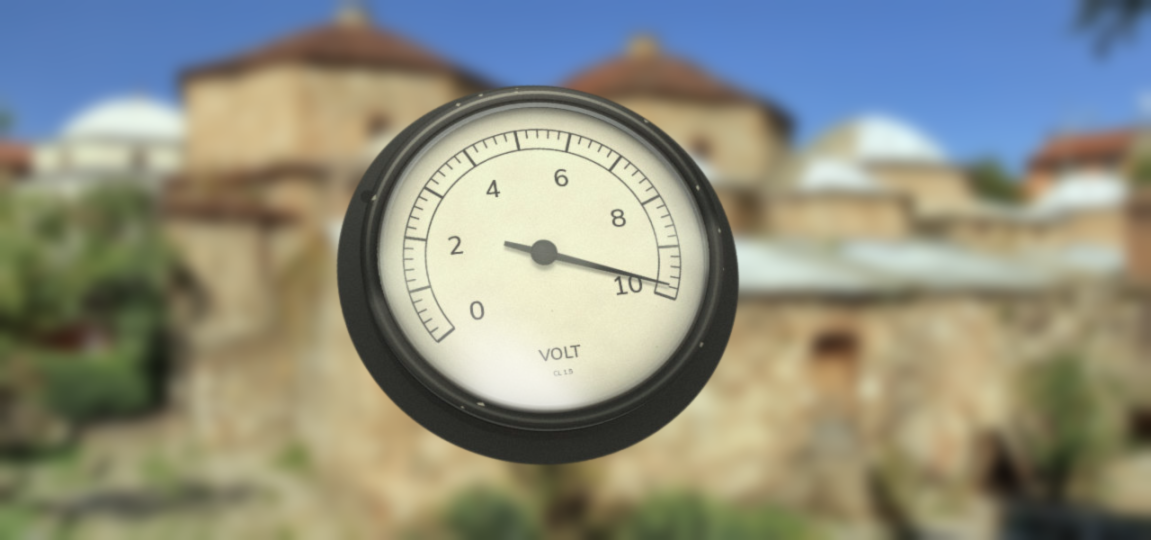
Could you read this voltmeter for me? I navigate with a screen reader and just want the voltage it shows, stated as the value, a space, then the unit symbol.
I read 9.8 V
